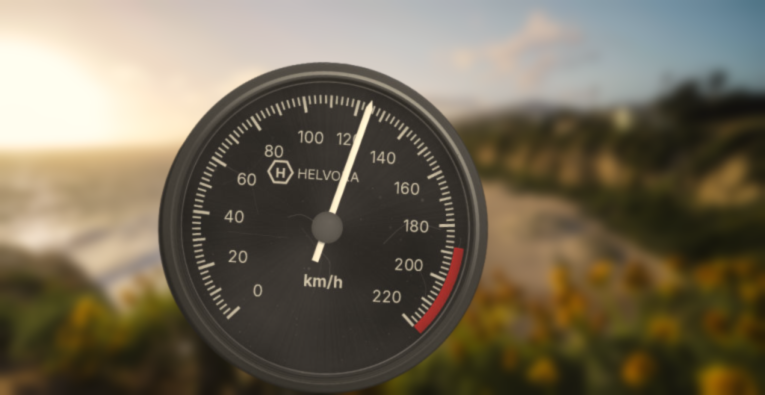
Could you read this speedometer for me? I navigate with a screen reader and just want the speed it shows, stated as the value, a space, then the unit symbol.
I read 124 km/h
